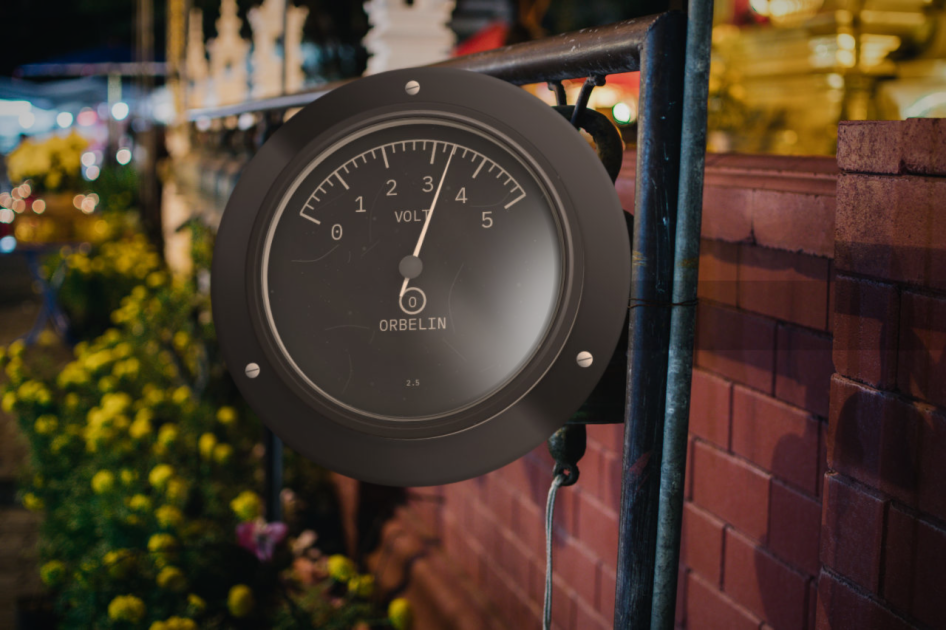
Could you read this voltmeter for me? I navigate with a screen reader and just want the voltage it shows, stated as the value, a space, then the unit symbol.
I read 3.4 V
